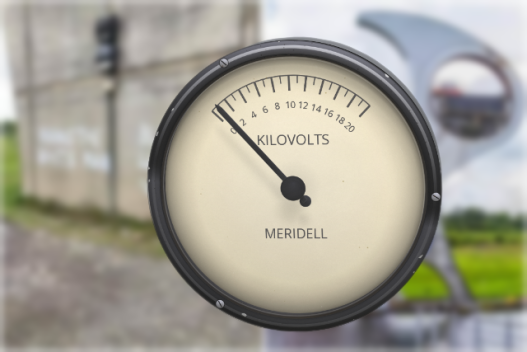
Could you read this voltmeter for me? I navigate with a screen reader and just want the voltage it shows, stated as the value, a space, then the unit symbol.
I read 1 kV
